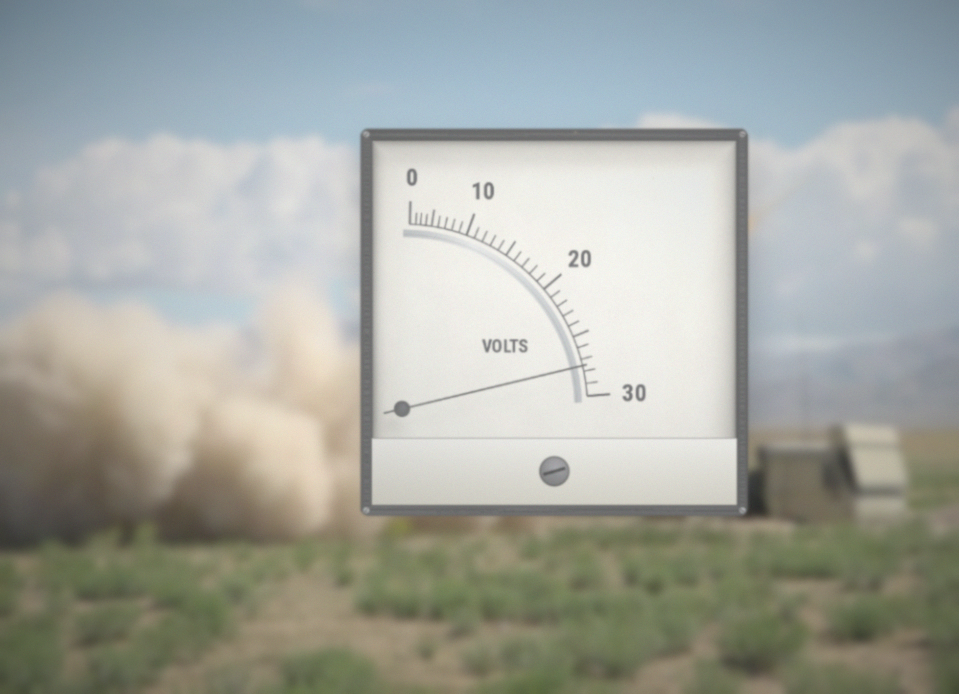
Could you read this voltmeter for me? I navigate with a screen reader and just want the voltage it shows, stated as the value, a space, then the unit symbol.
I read 27.5 V
